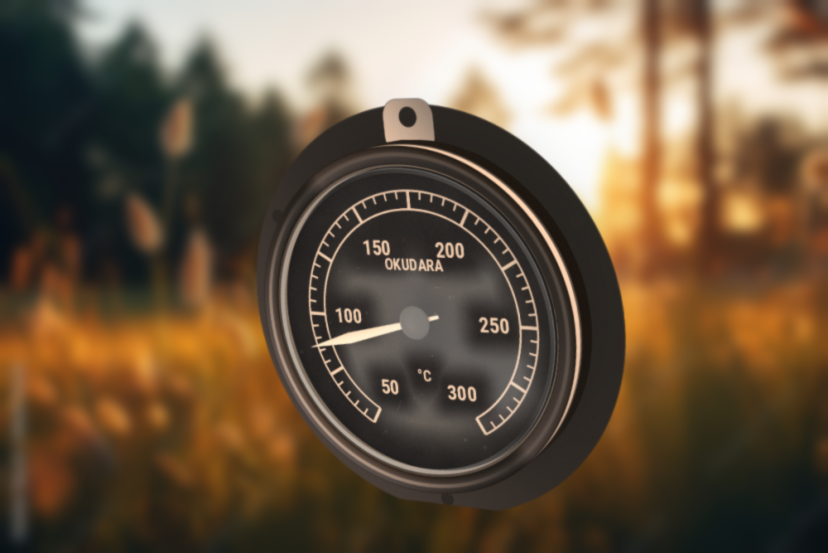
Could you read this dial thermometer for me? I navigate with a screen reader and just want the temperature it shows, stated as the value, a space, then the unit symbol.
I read 87.5 °C
